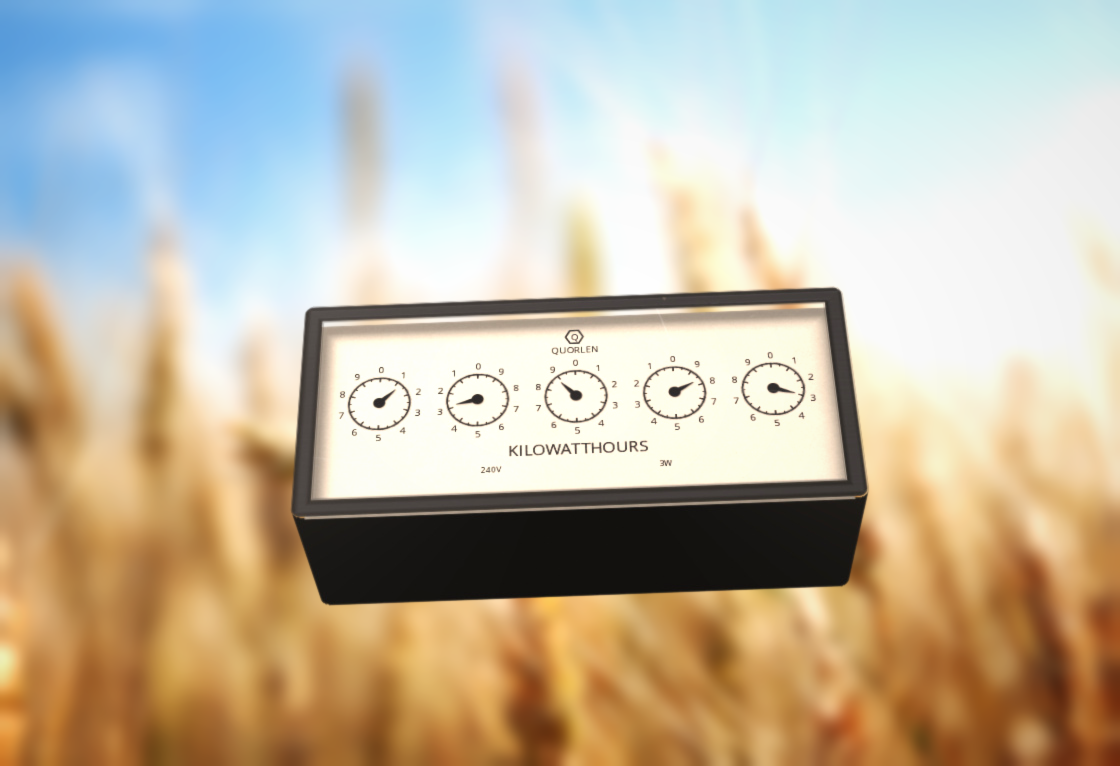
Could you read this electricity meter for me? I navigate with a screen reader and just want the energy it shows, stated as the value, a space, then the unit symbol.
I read 12883 kWh
